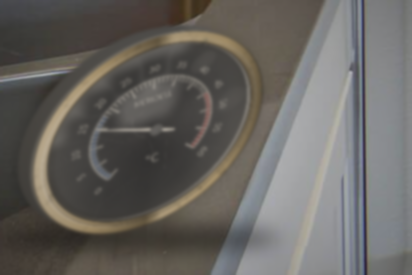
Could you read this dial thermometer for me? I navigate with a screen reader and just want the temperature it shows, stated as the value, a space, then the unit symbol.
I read 15 °C
